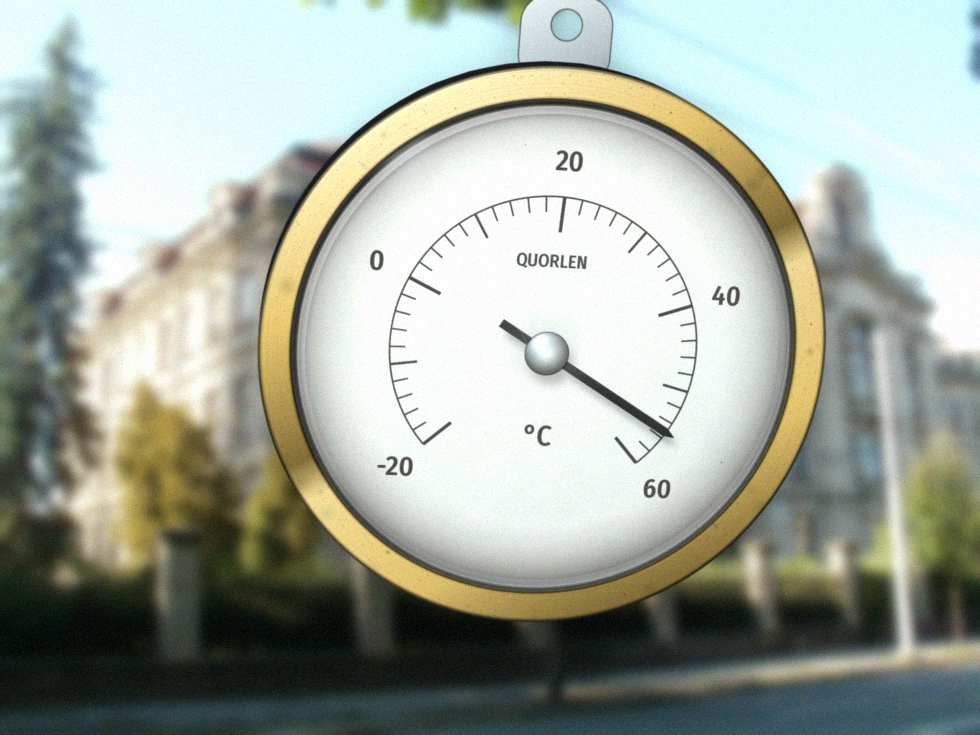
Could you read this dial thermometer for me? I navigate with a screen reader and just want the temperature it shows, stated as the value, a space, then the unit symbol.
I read 55 °C
